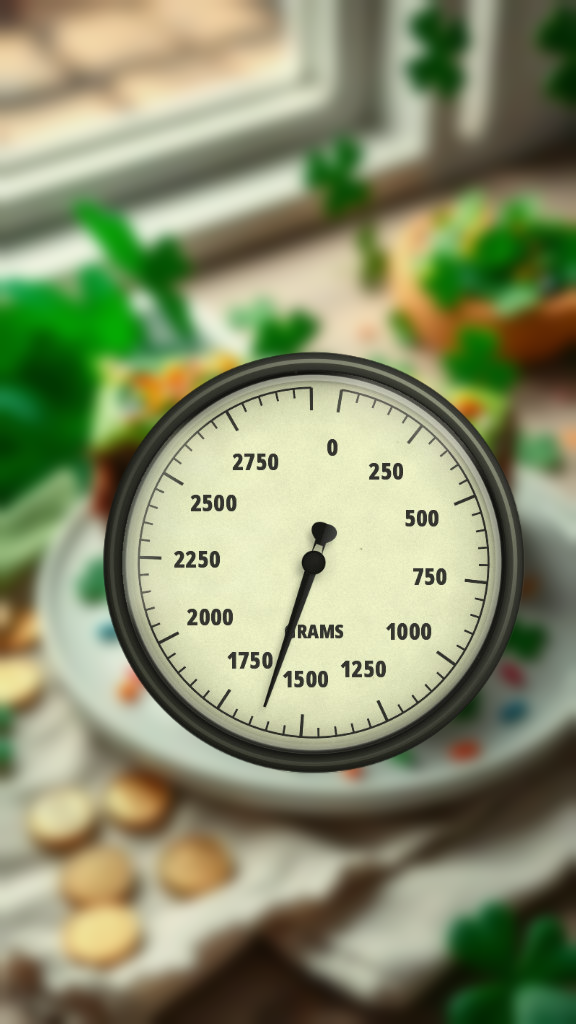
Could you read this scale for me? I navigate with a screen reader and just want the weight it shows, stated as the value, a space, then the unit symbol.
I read 1625 g
